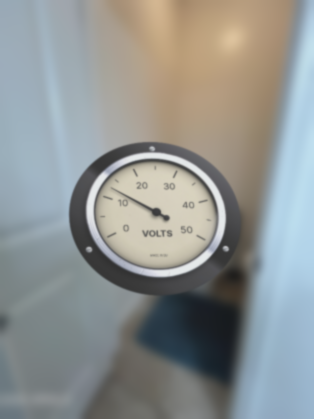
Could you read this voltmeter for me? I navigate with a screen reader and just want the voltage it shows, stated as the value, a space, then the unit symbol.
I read 12.5 V
